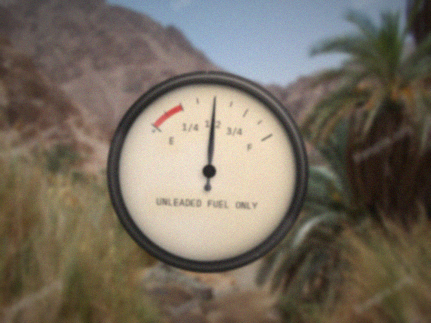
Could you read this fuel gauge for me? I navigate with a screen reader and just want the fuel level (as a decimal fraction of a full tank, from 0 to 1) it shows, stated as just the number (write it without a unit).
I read 0.5
